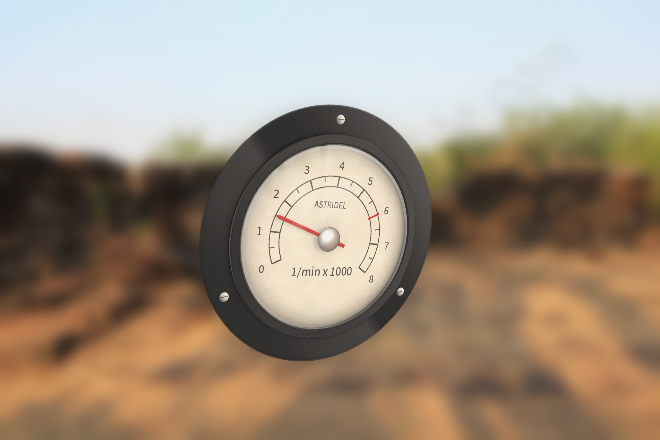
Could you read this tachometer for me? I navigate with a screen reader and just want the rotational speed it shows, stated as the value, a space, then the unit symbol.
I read 1500 rpm
